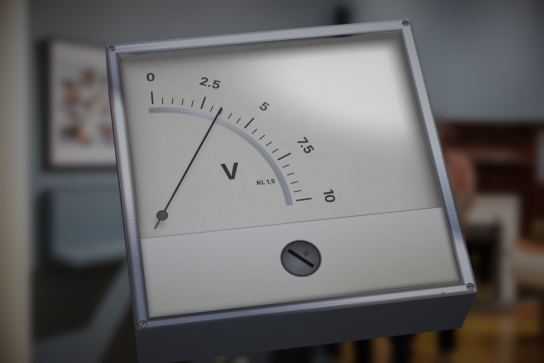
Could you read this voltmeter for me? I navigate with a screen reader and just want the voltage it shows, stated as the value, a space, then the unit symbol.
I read 3.5 V
